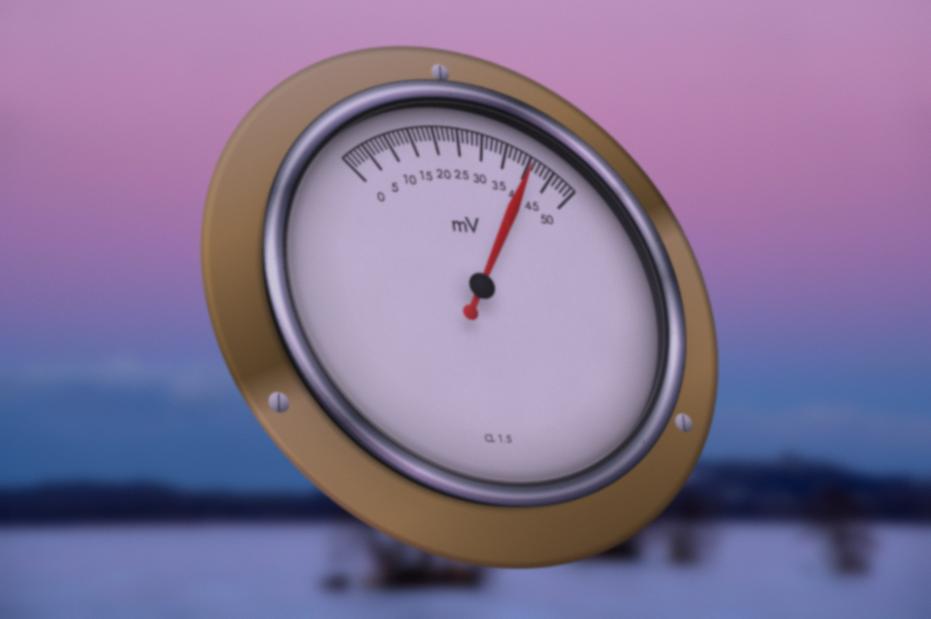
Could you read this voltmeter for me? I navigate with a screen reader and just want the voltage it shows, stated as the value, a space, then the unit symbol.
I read 40 mV
